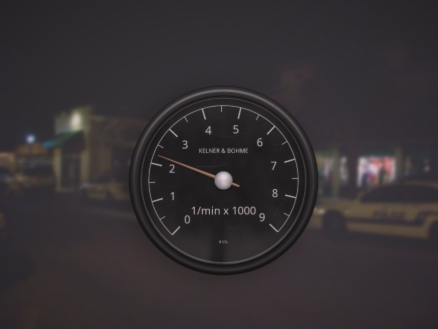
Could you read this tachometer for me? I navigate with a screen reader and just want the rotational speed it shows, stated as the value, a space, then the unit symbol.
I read 2250 rpm
